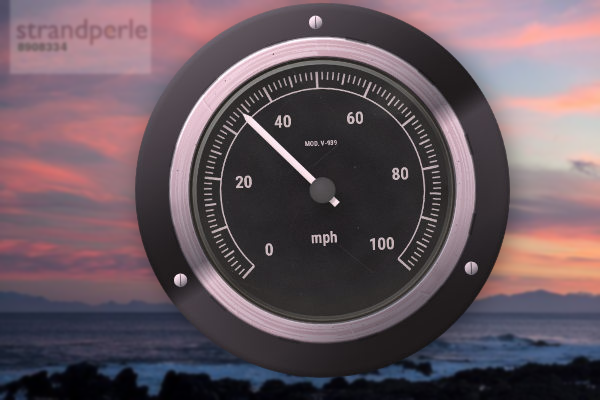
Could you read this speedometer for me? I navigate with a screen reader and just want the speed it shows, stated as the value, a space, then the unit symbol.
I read 34 mph
